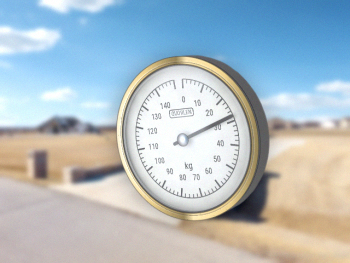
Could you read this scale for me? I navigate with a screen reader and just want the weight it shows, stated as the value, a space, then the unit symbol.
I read 28 kg
